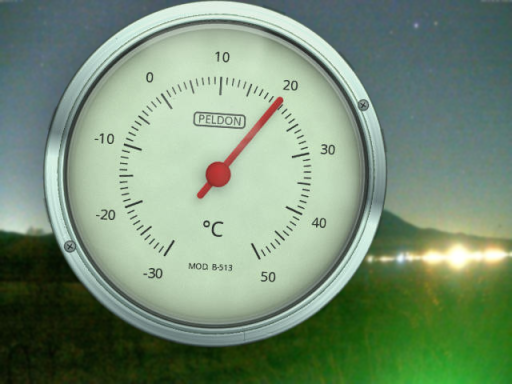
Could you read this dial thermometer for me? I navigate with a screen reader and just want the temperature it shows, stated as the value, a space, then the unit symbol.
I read 20 °C
